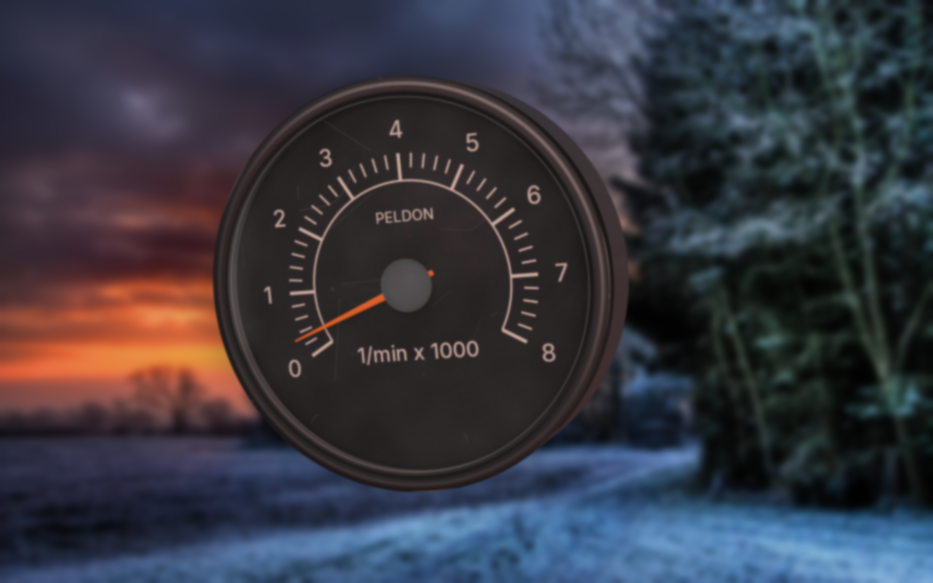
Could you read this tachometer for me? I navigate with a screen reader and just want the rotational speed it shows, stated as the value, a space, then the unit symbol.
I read 300 rpm
